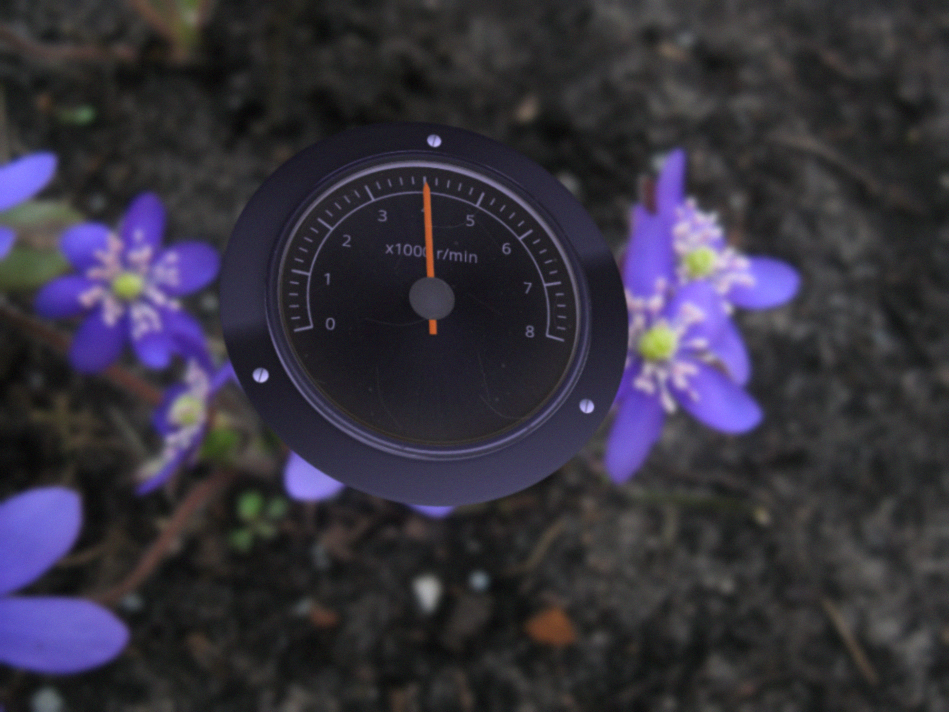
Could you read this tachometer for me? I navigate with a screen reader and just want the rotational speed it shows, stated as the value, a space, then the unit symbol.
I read 4000 rpm
